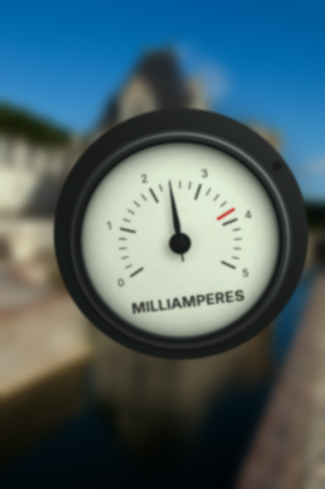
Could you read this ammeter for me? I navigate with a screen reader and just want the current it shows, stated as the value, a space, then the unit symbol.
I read 2.4 mA
